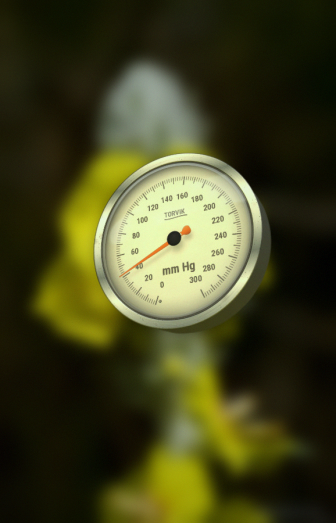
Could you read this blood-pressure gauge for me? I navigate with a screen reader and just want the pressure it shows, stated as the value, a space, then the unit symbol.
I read 40 mmHg
